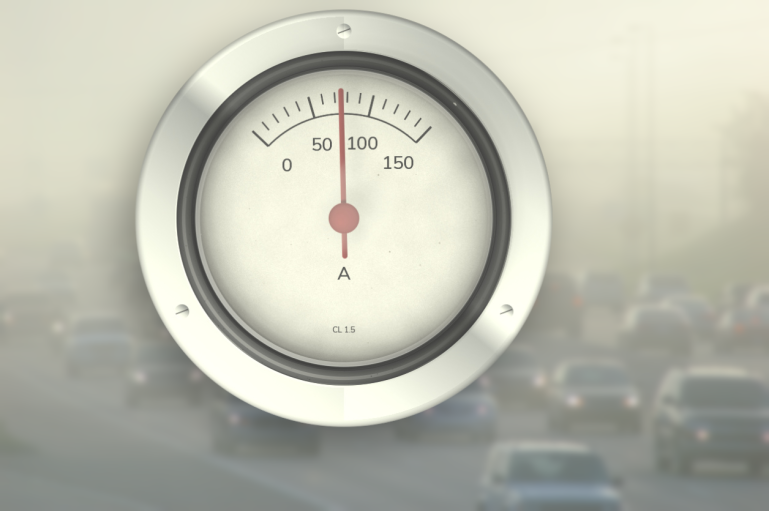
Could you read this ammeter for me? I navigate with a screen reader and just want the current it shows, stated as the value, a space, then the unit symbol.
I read 75 A
